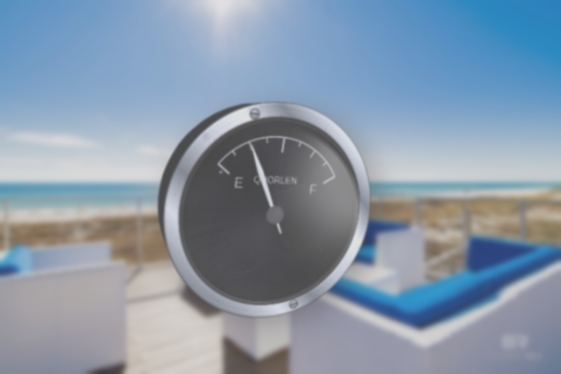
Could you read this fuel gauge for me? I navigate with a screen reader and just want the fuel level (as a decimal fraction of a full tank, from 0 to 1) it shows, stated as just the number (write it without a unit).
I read 0.25
